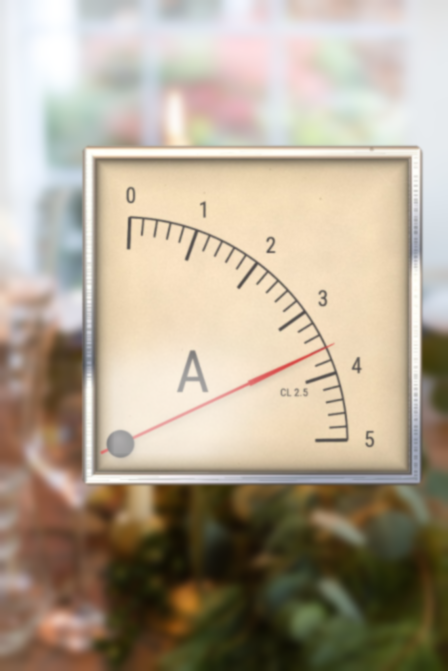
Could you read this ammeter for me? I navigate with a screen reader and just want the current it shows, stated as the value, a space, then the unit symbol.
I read 3.6 A
